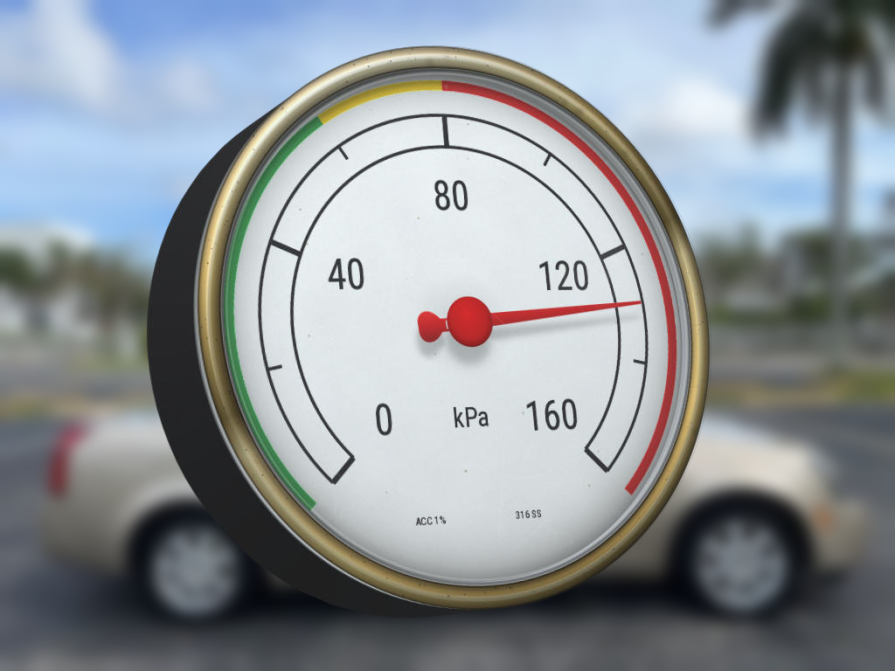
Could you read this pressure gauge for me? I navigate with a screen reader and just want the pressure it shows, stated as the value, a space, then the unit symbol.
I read 130 kPa
